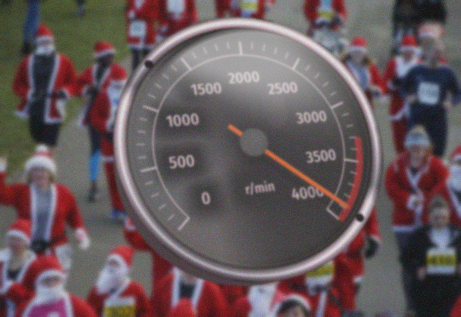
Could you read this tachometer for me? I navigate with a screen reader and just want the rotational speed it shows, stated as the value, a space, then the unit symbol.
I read 3900 rpm
